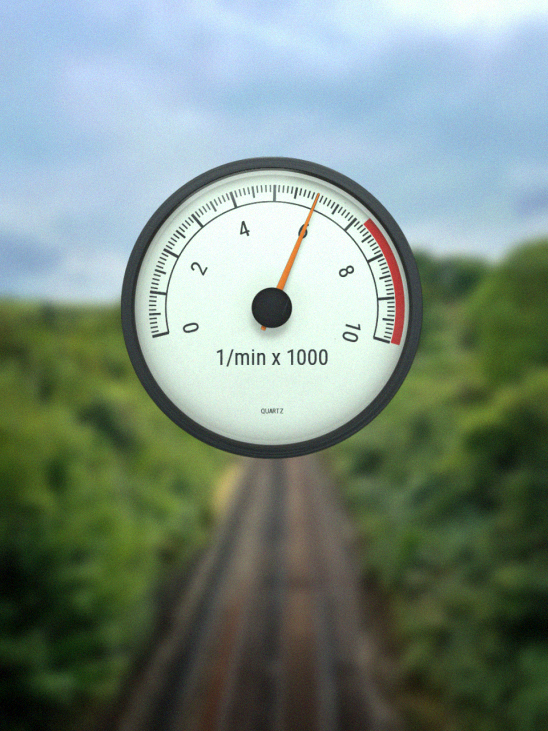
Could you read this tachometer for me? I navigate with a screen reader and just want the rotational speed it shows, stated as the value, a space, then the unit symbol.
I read 6000 rpm
